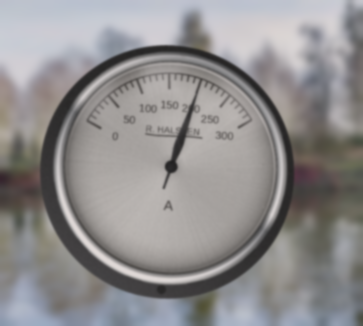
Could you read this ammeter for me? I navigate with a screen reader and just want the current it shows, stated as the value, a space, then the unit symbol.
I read 200 A
